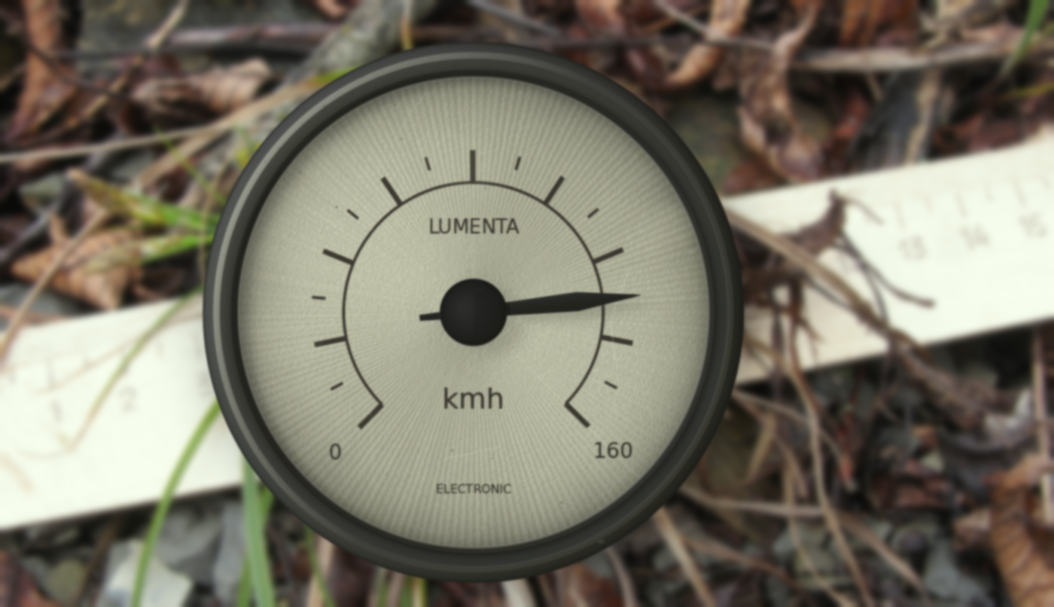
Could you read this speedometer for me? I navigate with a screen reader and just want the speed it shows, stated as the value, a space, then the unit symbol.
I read 130 km/h
